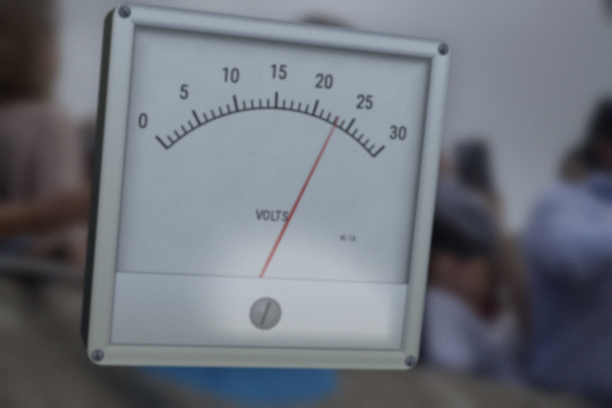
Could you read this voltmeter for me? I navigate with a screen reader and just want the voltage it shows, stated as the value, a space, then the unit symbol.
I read 23 V
